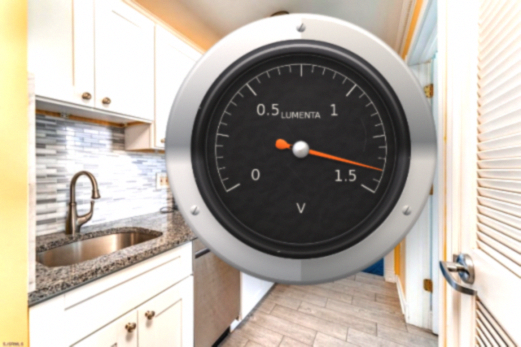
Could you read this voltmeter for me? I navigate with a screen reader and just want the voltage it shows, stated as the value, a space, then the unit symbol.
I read 1.4 V
